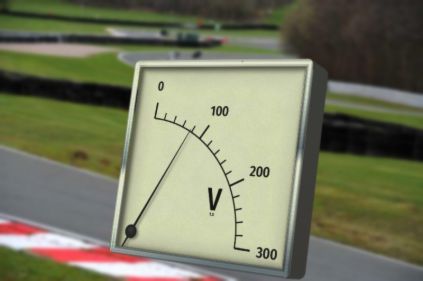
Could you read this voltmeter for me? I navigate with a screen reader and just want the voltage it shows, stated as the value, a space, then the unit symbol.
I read 80 V
